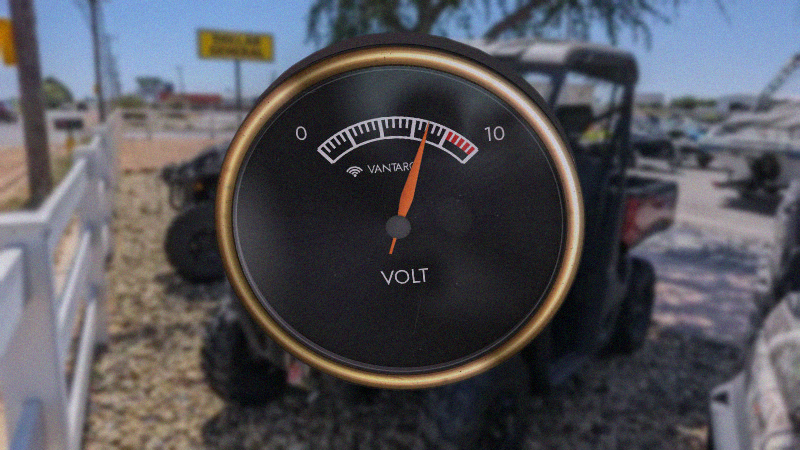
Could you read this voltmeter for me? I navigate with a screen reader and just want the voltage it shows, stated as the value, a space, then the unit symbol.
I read 6.8 V
